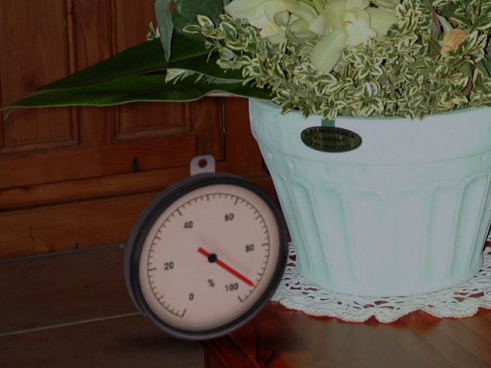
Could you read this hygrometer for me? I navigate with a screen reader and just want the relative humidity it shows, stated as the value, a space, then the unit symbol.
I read 94 %
